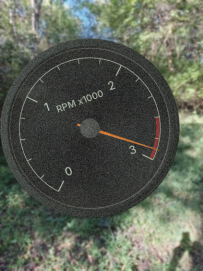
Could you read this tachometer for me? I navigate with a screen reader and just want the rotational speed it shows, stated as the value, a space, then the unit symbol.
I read 2900 rpm
